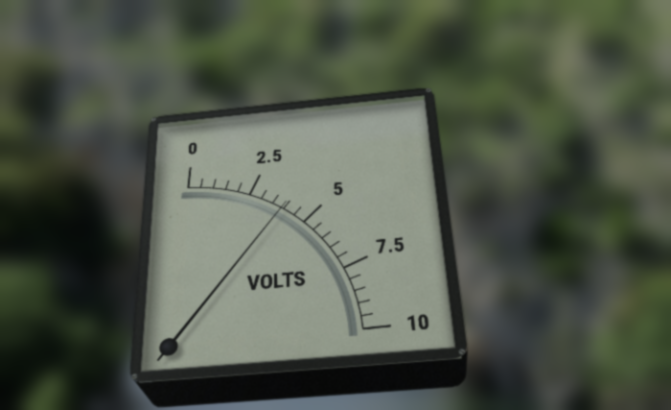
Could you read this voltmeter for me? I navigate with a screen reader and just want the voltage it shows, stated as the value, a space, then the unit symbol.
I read 4 V
